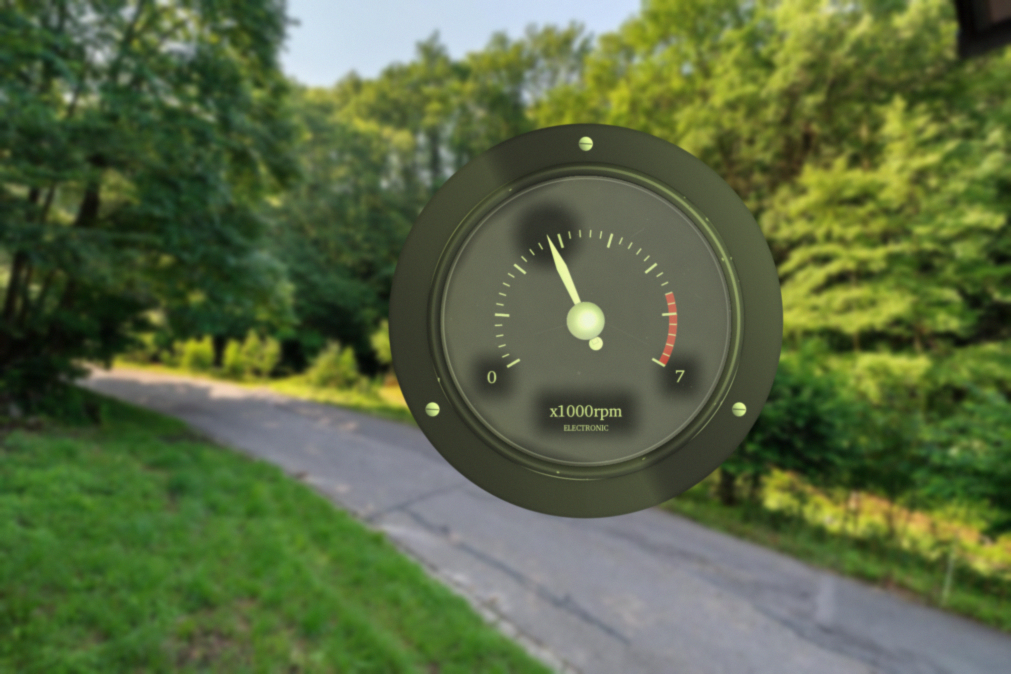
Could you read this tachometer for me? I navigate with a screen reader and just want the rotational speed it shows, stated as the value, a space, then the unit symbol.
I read 2800 rpm
